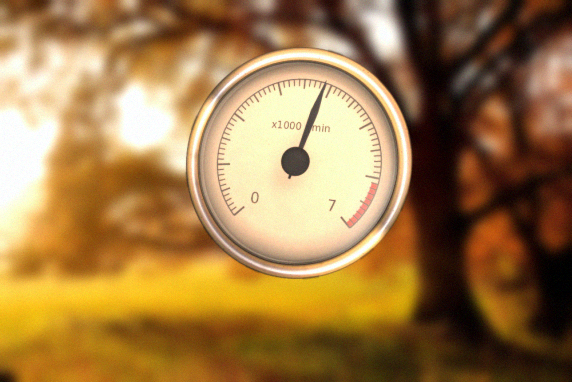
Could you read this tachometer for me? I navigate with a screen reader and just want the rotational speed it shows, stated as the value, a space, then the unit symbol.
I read 3900 rpm
